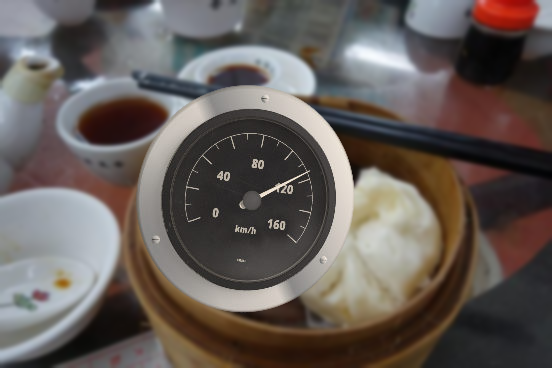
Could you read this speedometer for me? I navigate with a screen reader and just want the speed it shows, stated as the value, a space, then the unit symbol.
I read 115 km/h
